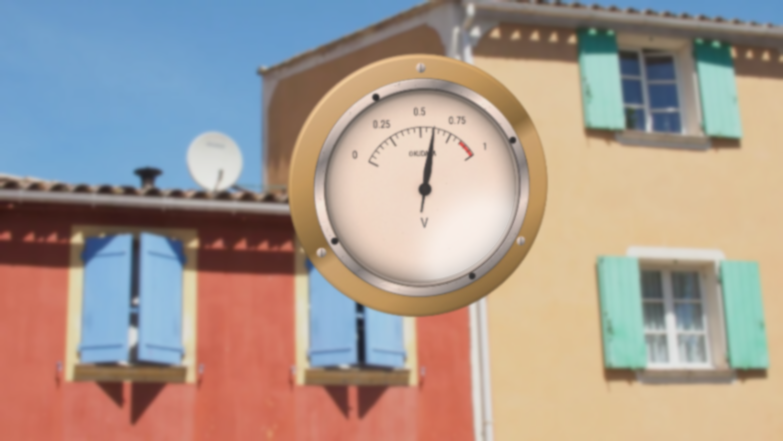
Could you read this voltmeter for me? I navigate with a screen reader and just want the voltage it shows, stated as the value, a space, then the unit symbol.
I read 0.6 V
